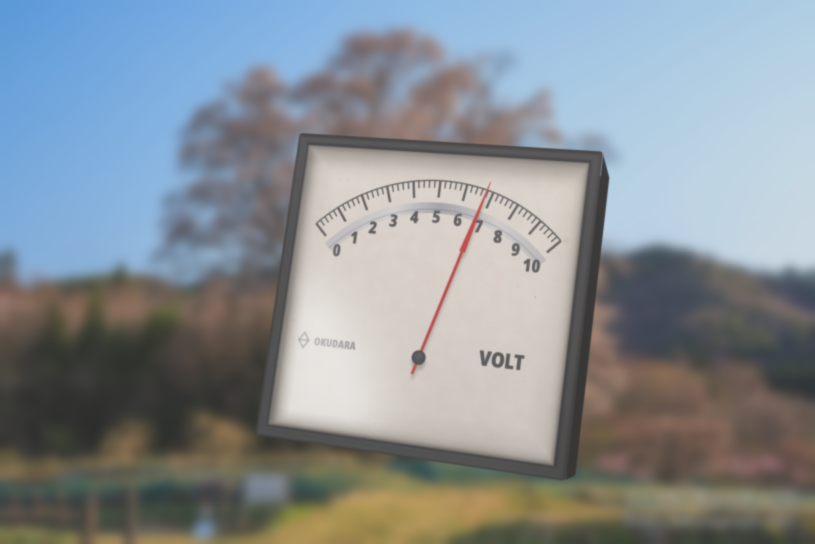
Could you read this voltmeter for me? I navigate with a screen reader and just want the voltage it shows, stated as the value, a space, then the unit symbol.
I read 6.8 V
